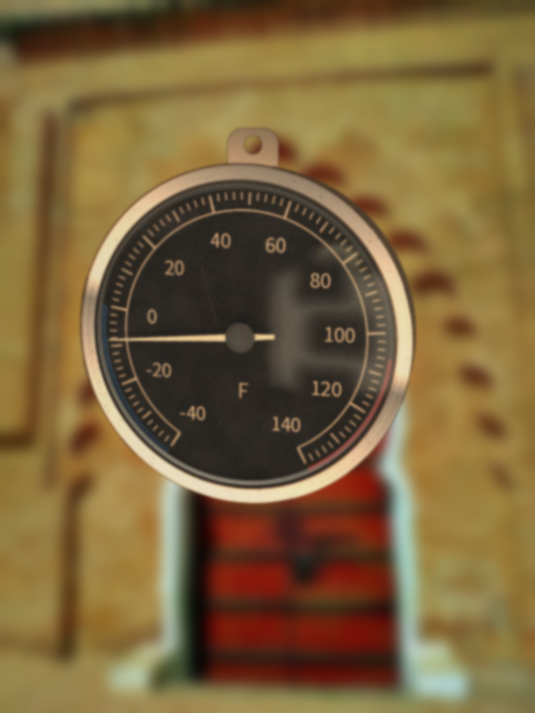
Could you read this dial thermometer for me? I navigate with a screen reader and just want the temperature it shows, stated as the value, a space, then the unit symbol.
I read -8 °F
